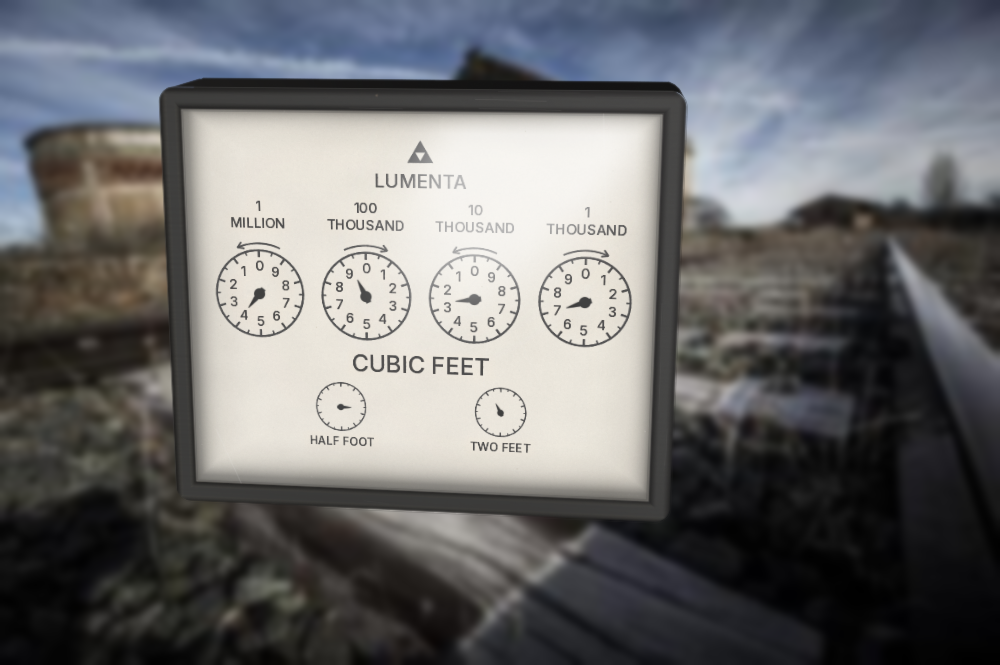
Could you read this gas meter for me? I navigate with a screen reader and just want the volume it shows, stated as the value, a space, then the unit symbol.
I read 392700 ft³
